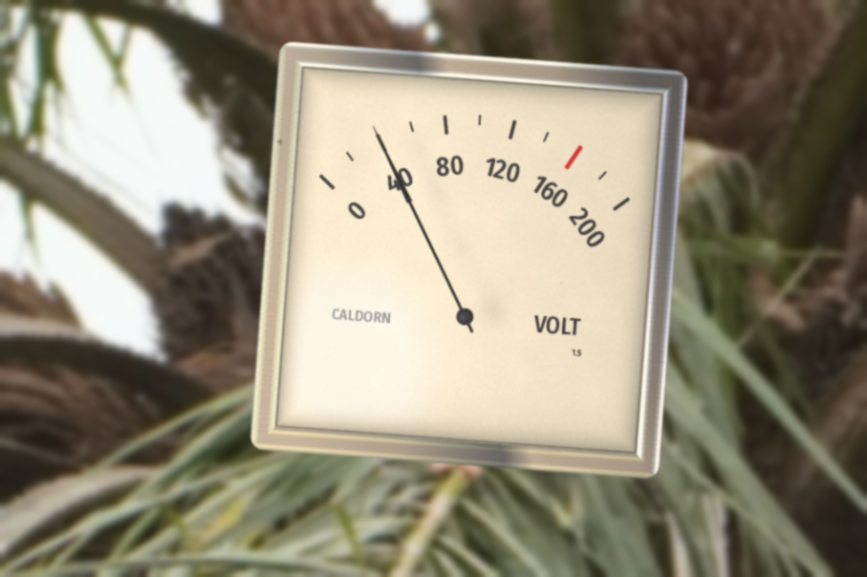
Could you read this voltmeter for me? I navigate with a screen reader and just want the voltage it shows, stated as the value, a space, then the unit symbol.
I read 40 V
